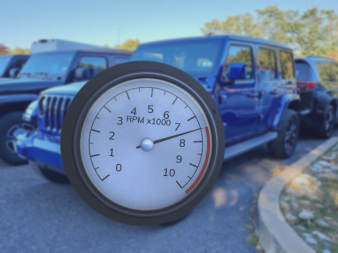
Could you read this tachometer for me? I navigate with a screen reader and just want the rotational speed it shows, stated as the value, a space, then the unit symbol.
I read 7500 rpm
